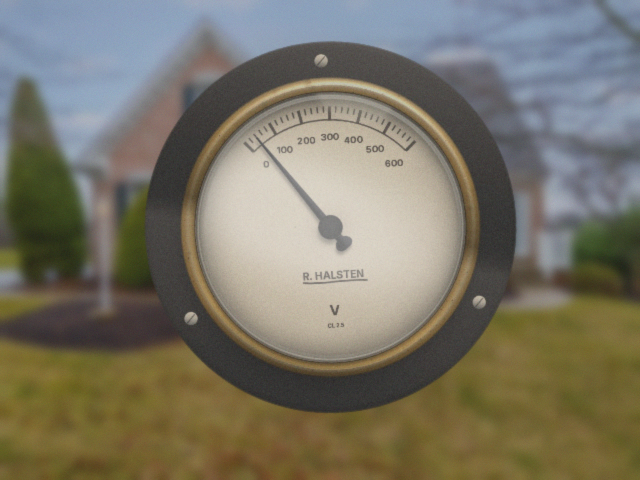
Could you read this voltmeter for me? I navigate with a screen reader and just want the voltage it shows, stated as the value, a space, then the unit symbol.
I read 40 V
